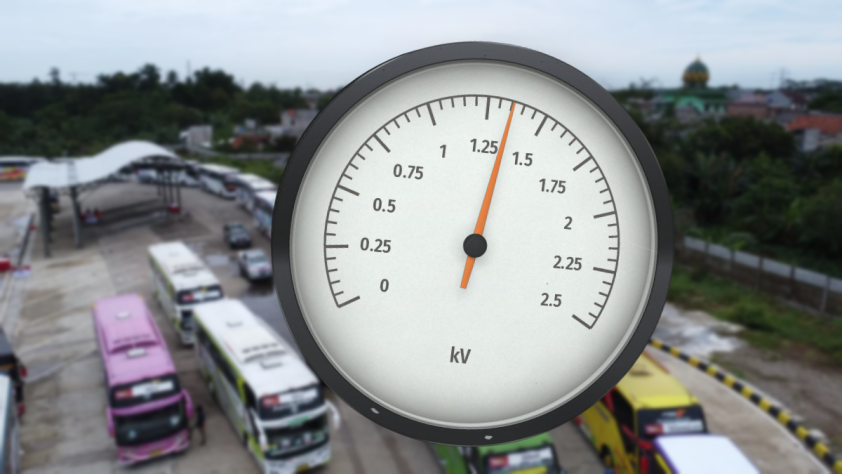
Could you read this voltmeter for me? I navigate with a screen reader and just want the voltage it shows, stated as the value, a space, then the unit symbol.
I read 1.35 kV
